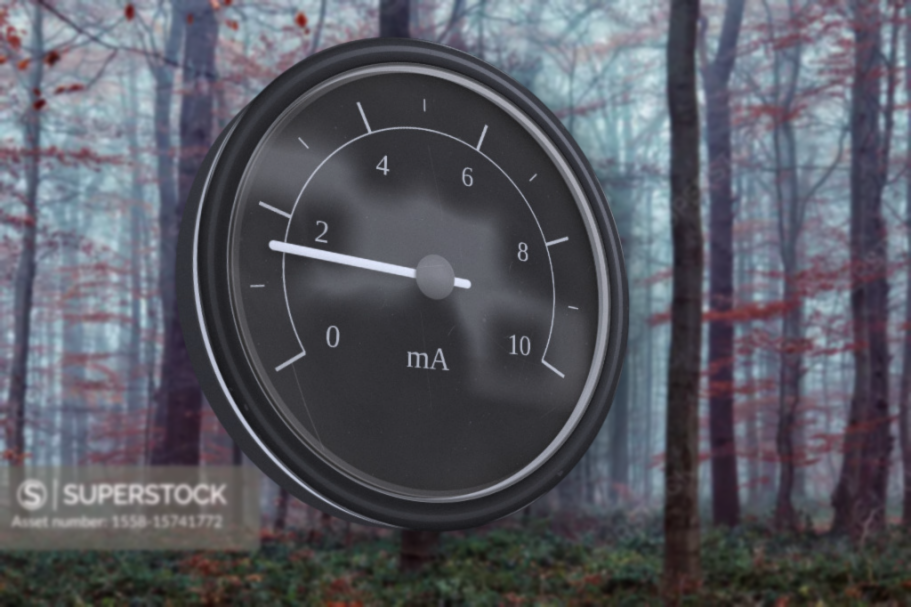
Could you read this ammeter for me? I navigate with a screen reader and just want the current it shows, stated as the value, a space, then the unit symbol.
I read 1.5 mA
